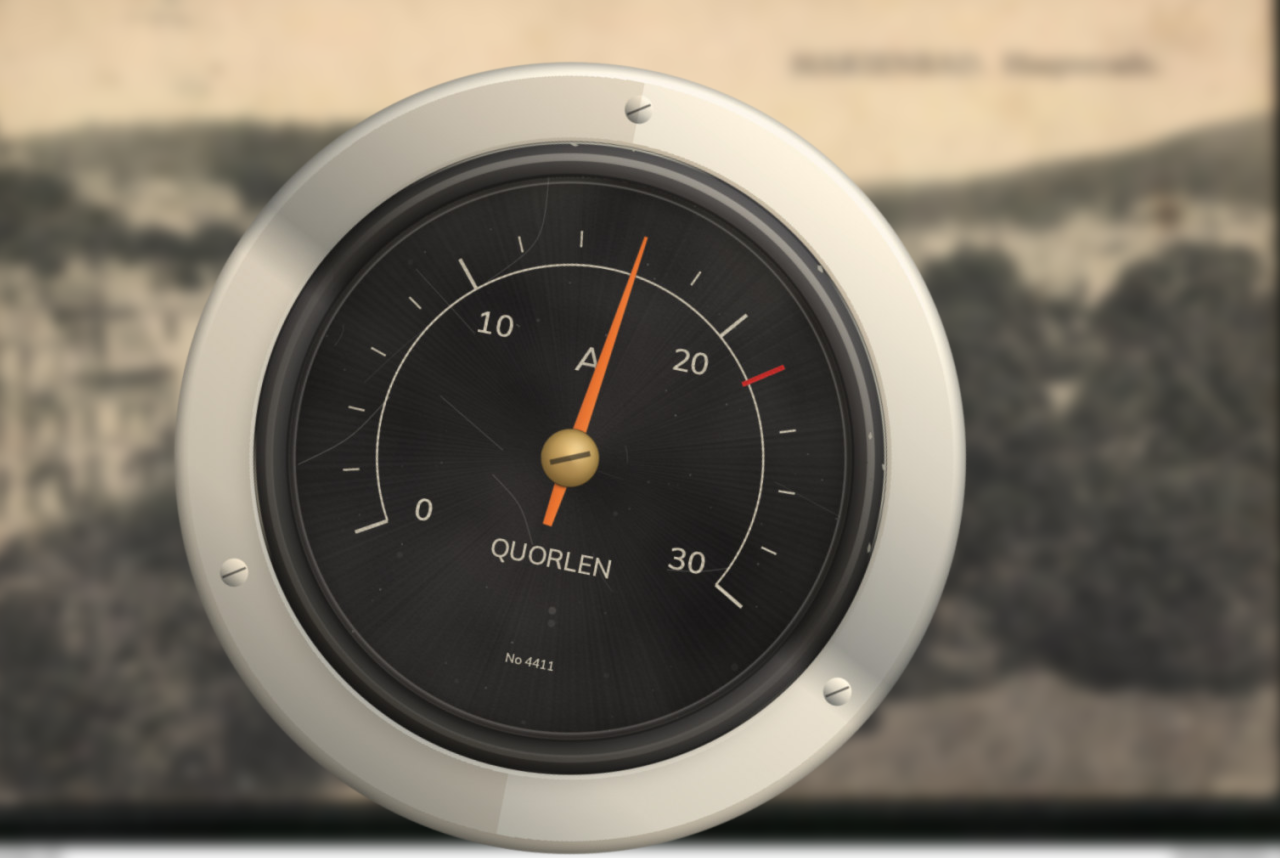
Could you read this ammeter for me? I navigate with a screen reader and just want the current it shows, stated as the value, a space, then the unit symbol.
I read 16 A
